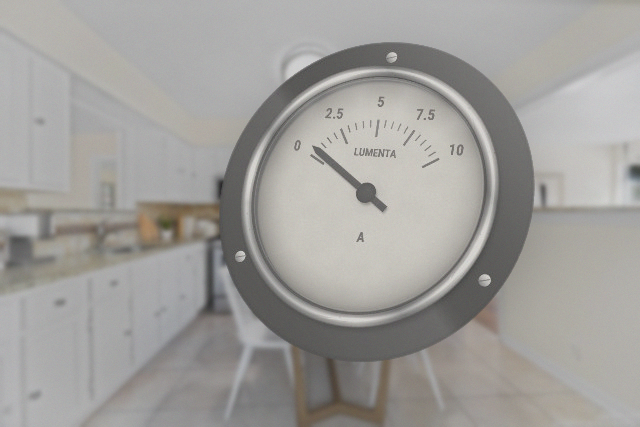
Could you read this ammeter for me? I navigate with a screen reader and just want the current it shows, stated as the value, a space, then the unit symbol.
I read 0.5 A
